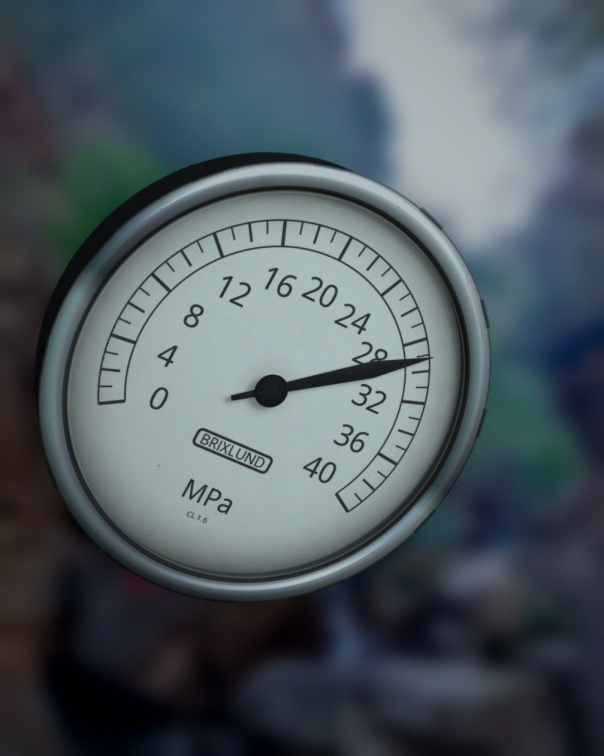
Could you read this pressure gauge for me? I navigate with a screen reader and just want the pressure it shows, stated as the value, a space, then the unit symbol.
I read 29 MPa
